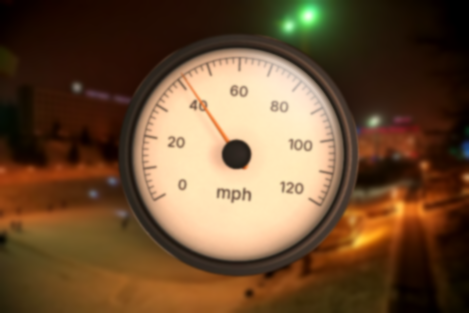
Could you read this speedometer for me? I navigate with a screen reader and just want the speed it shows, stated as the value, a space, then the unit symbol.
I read 42 mph
